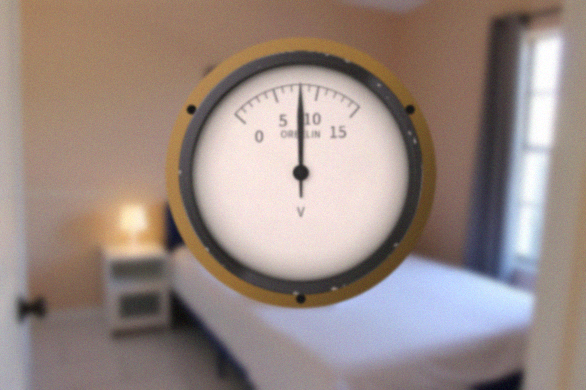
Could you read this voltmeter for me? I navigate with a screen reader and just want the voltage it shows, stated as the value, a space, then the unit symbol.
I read 8 V
